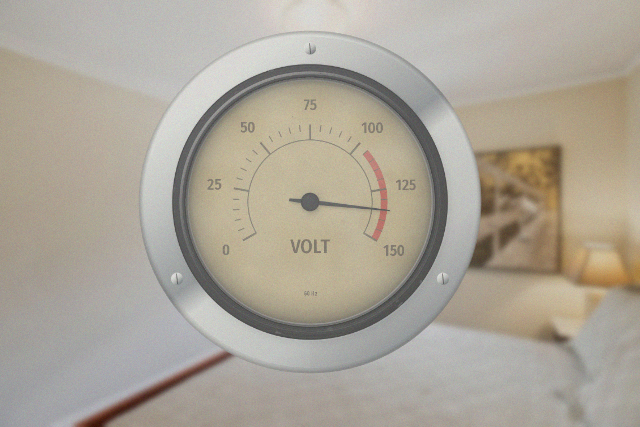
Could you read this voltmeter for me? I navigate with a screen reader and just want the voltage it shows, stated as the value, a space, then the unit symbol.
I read 135 V
